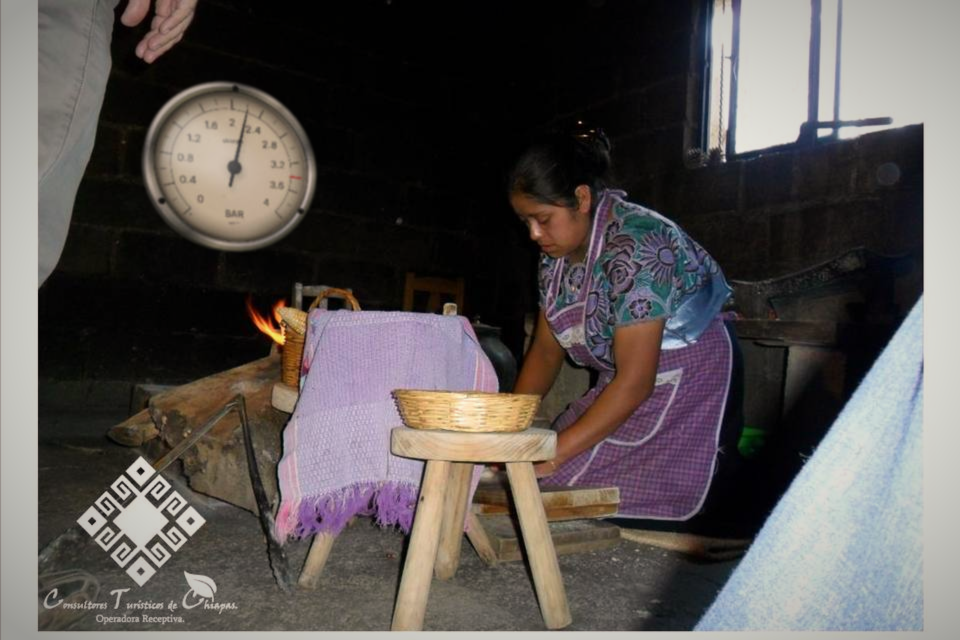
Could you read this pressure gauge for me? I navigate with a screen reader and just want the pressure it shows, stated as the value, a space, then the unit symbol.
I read 2.2 bar
